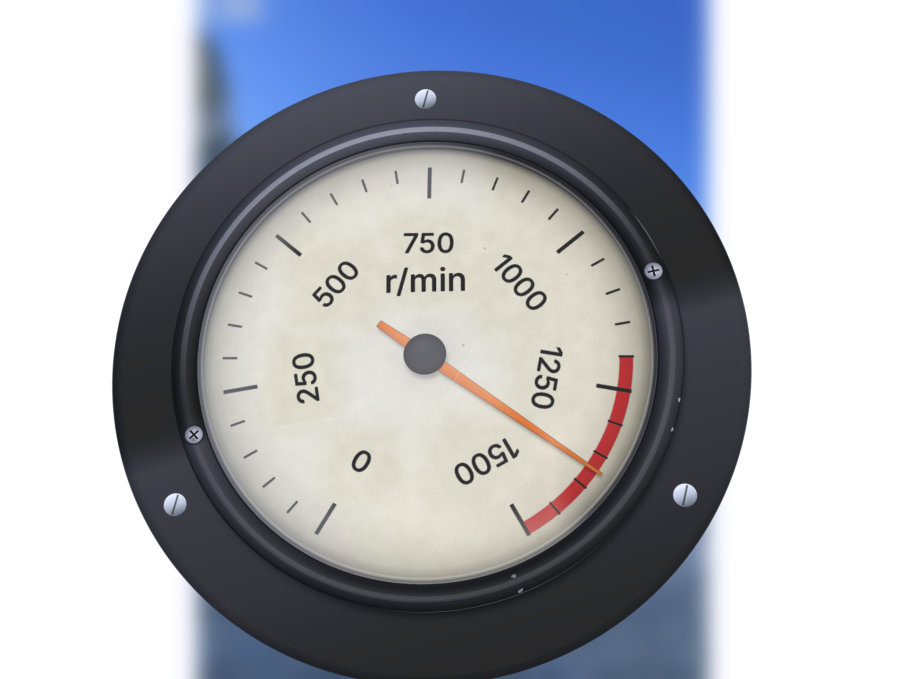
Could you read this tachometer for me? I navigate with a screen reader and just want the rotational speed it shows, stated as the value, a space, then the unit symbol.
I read 1375 rpm
